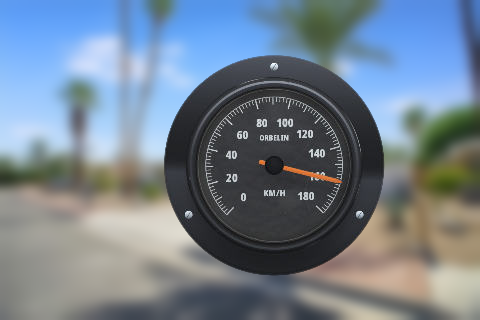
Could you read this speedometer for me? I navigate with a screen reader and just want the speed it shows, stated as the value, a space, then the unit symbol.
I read 160 km/h
